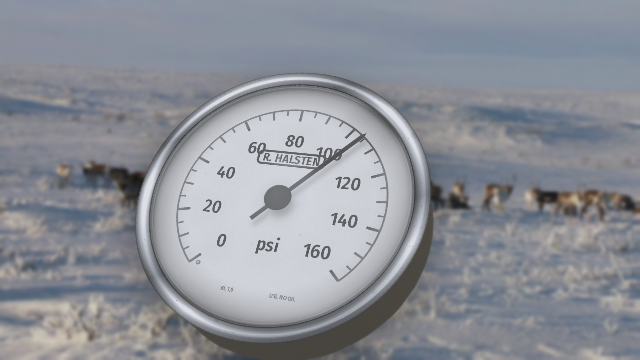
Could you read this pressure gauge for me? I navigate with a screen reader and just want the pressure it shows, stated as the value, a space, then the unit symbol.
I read 105 psi
